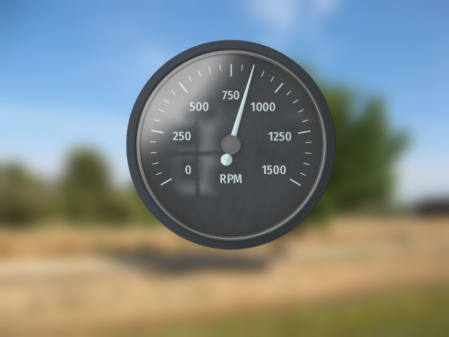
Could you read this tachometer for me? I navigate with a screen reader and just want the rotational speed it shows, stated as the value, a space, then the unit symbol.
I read 850 rpm
